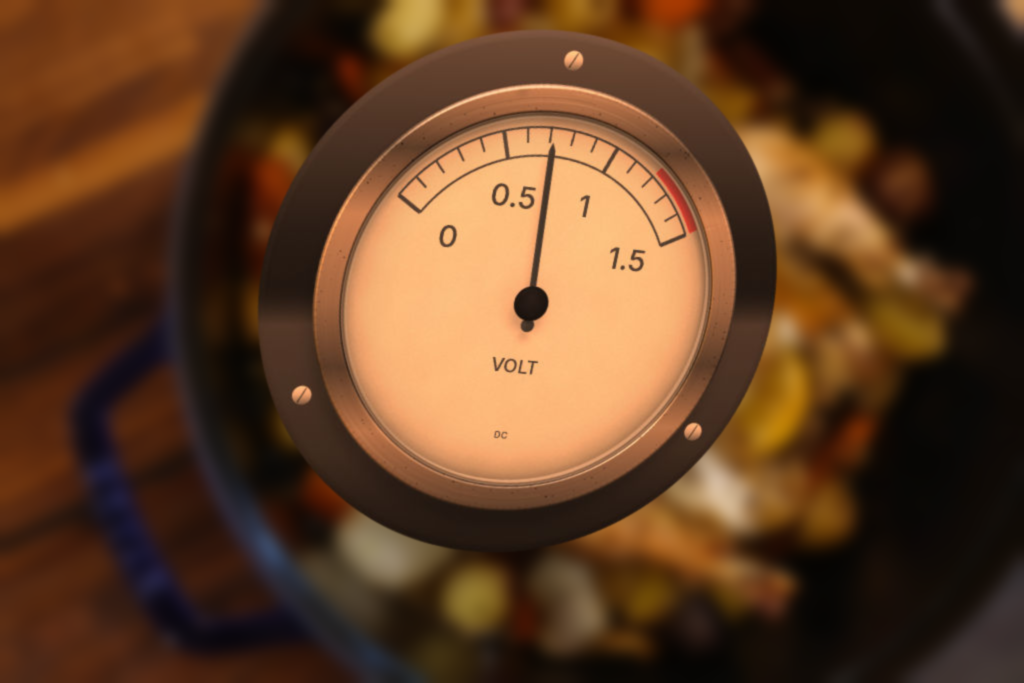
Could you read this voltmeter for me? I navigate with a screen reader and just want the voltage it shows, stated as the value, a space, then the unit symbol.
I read 0.7 V
